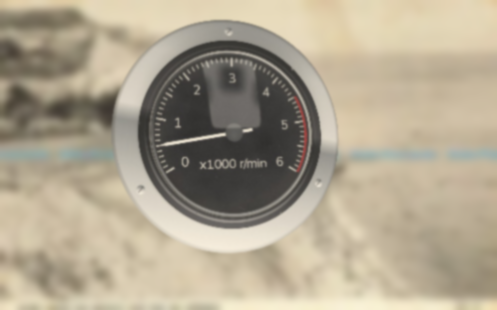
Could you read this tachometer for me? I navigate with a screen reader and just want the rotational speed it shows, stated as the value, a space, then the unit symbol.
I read 500 rpm
